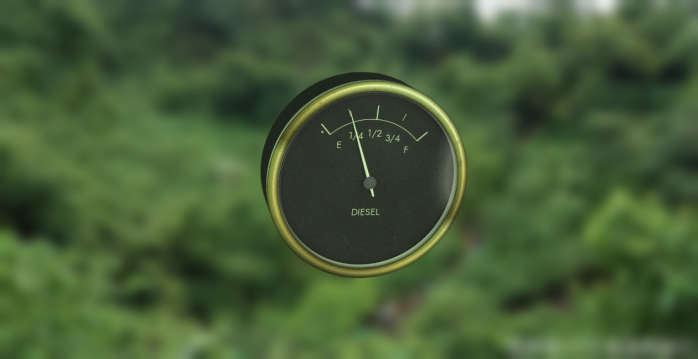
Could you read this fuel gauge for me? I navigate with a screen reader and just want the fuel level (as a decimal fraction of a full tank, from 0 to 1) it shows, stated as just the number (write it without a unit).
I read 0.25
